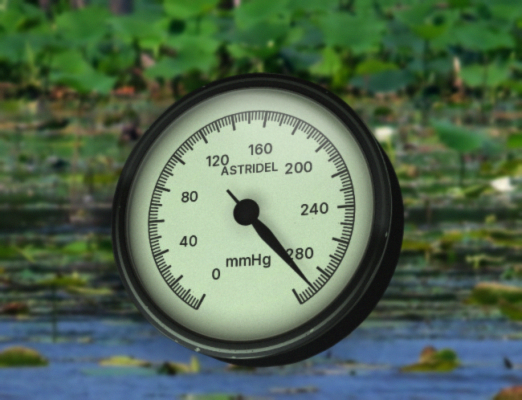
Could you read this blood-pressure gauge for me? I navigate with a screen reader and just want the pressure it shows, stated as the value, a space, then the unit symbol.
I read 290 mmHg
